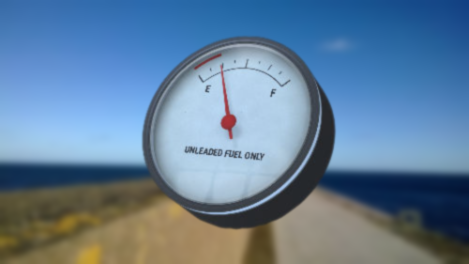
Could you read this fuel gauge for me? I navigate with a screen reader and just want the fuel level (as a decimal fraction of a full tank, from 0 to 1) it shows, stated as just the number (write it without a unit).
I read 0.25
